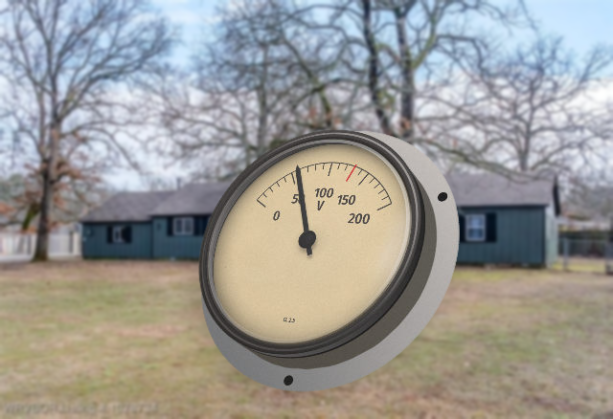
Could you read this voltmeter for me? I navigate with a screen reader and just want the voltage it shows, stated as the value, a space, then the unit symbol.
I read 60 V
